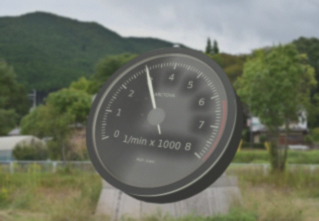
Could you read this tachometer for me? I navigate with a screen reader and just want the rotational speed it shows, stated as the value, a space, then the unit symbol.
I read 3000 rpm
